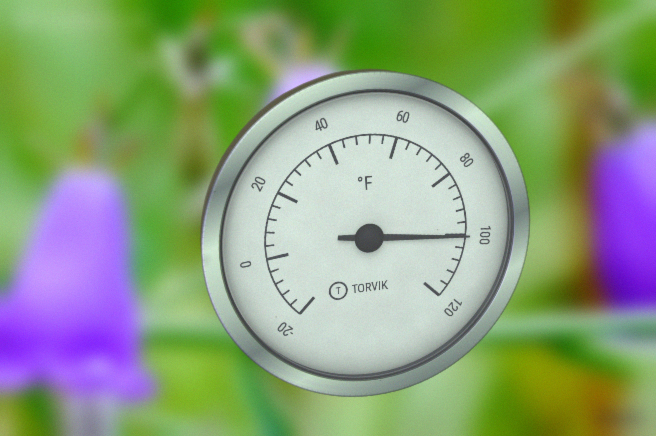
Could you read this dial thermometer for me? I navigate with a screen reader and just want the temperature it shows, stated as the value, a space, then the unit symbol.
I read 100 °F
